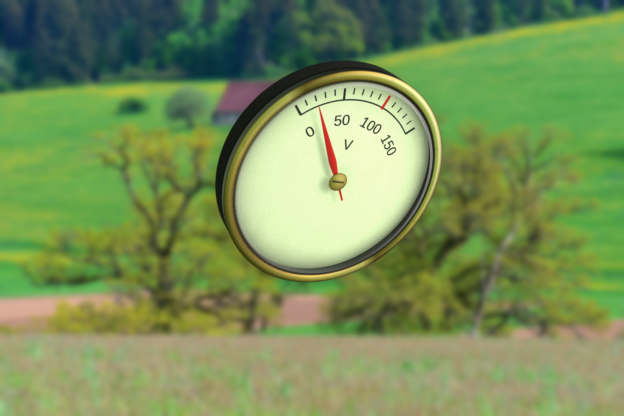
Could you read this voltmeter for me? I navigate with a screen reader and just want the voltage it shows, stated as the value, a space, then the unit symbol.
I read 20 V
